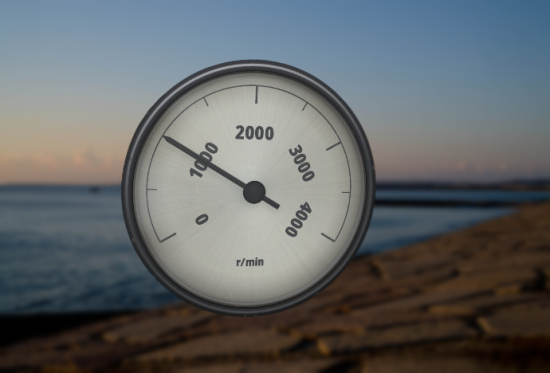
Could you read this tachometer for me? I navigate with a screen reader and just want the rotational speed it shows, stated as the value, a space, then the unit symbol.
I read 1000 rpm
